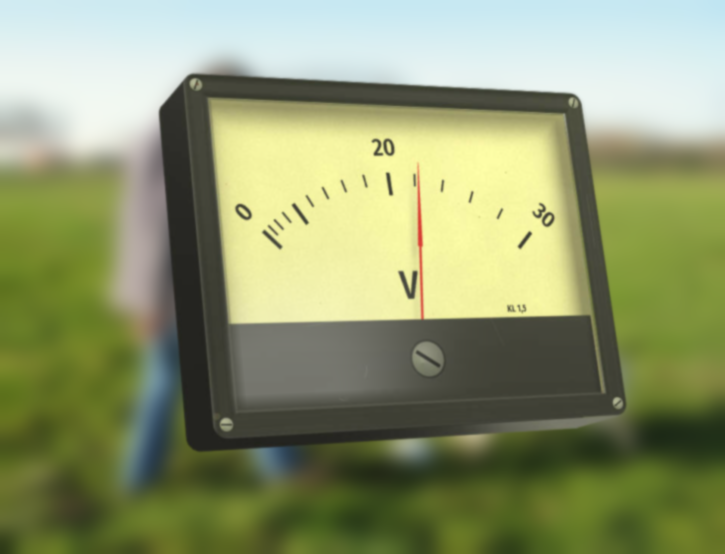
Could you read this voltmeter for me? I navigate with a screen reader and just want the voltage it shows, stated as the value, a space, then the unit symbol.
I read 22 V
